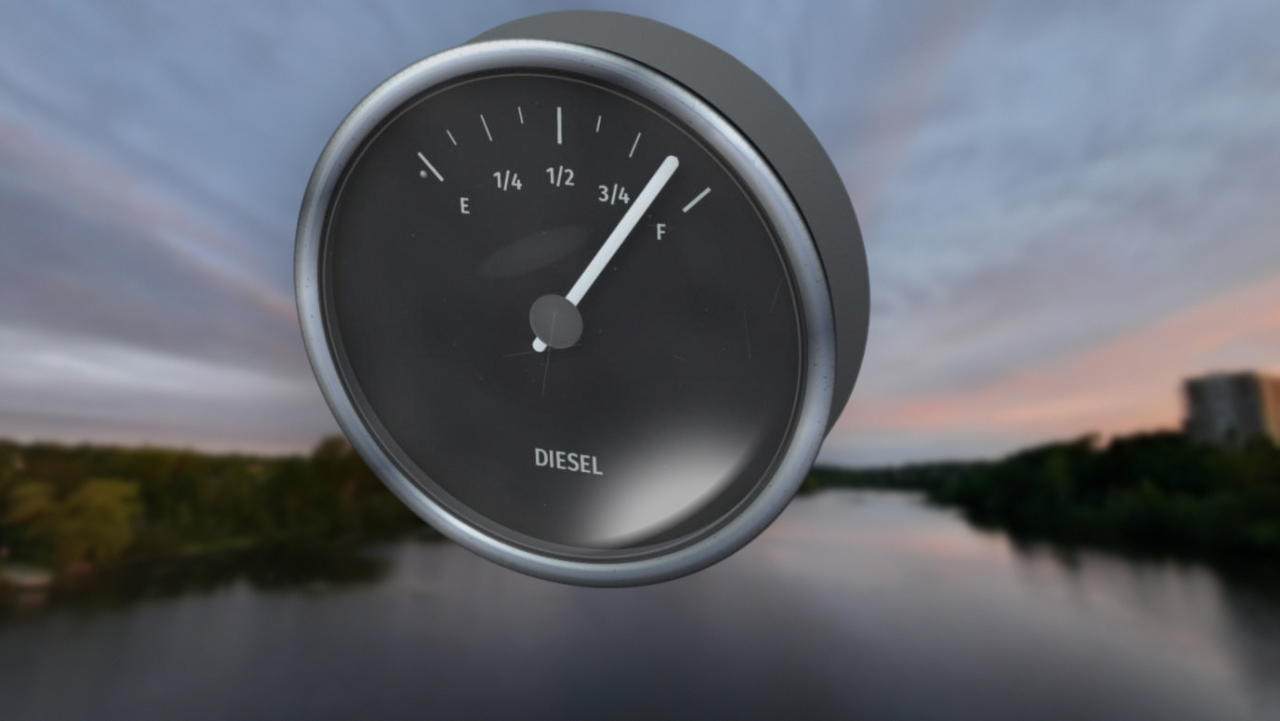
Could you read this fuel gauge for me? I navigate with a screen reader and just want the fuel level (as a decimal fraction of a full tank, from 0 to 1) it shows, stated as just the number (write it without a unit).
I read 0.875
